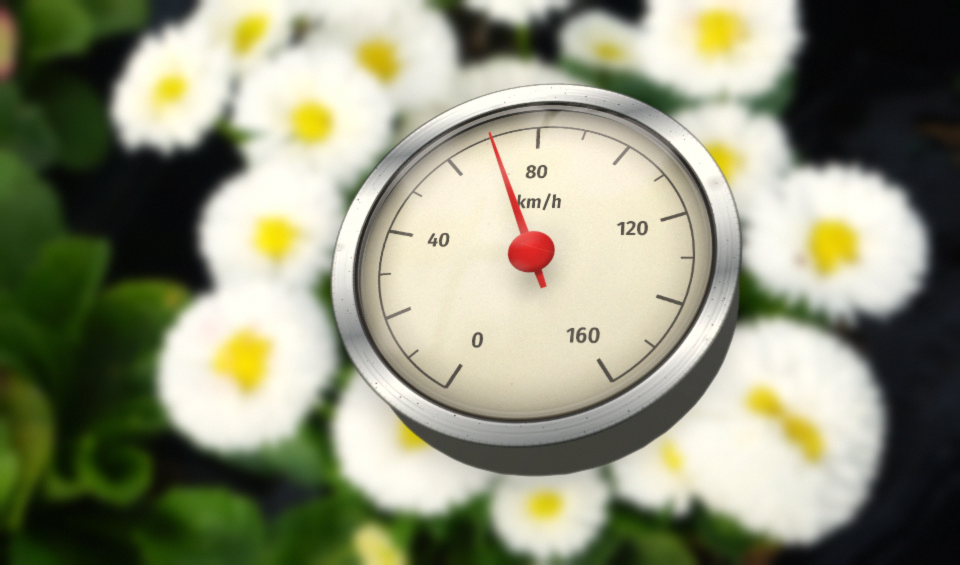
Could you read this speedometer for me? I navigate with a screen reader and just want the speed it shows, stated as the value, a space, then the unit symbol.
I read 70 km/h
